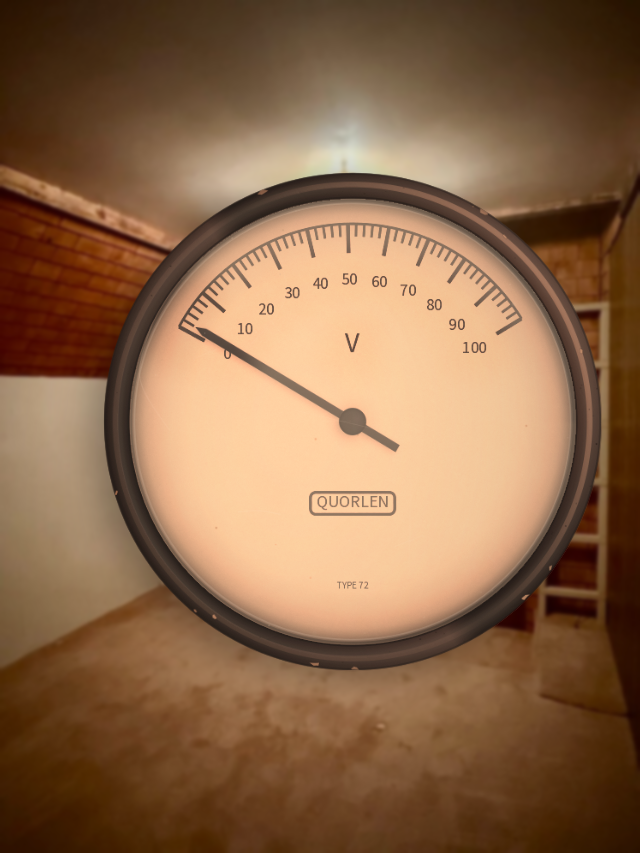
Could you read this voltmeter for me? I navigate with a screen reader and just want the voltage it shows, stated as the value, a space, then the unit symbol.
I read 2 V
